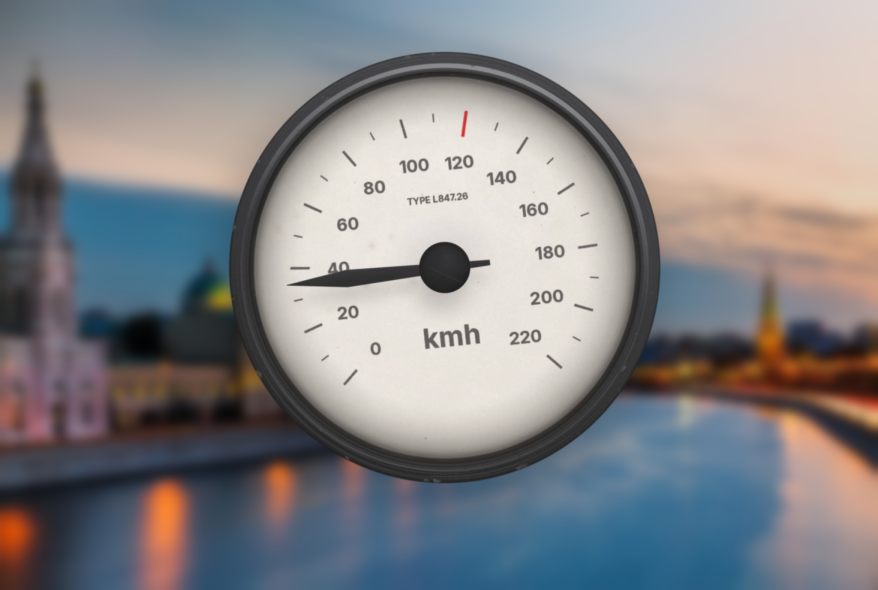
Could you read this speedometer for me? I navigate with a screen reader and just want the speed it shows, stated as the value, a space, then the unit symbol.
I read 35 km/h
